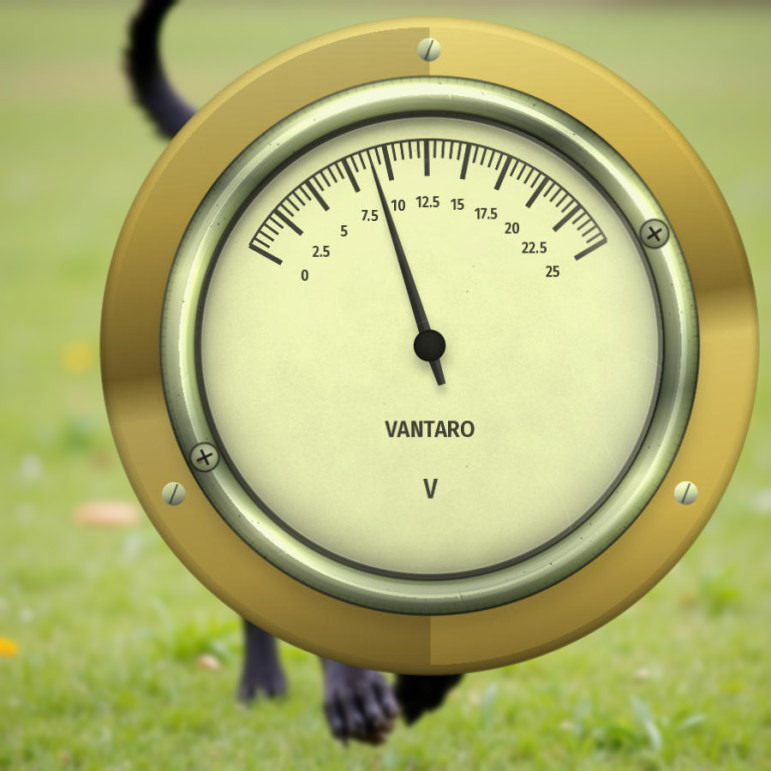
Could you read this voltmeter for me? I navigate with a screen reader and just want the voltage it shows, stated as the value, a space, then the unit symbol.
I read 9 V
